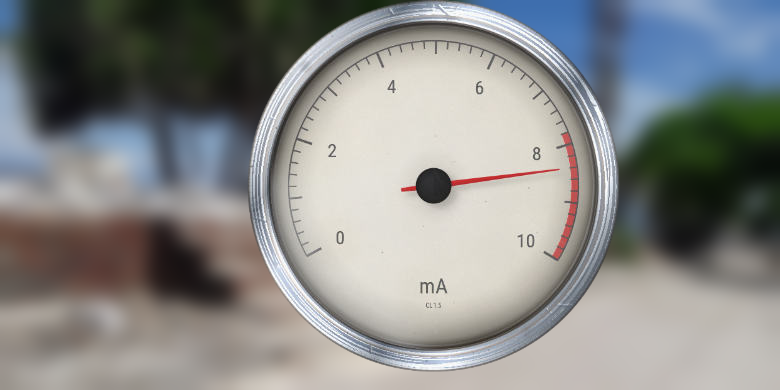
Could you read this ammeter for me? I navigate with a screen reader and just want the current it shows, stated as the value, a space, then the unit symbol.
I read 8.4 mA
